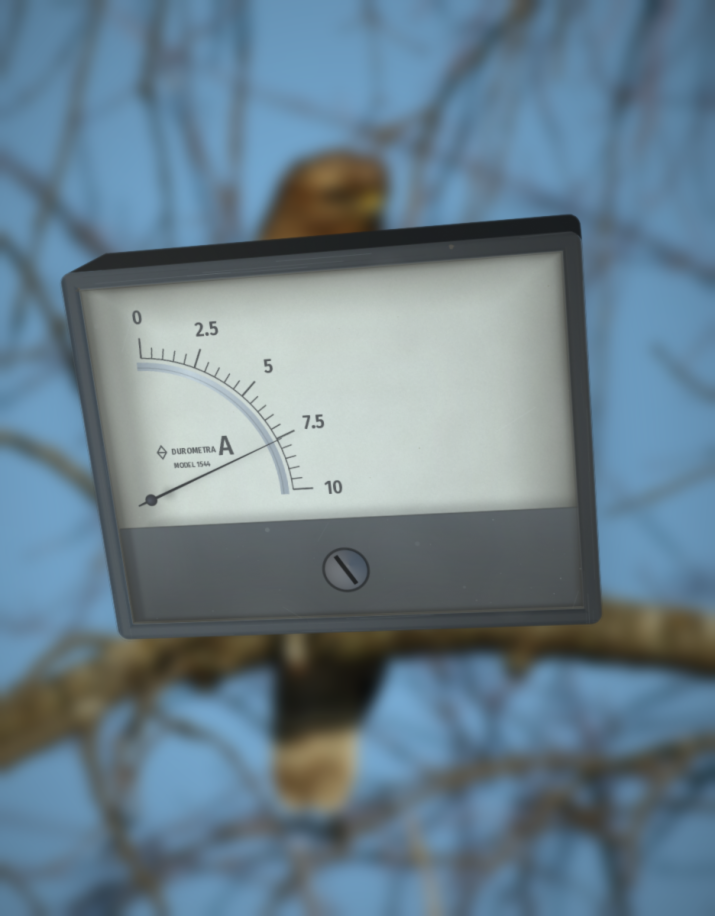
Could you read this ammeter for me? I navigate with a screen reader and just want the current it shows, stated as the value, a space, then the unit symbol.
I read 7.5 A
